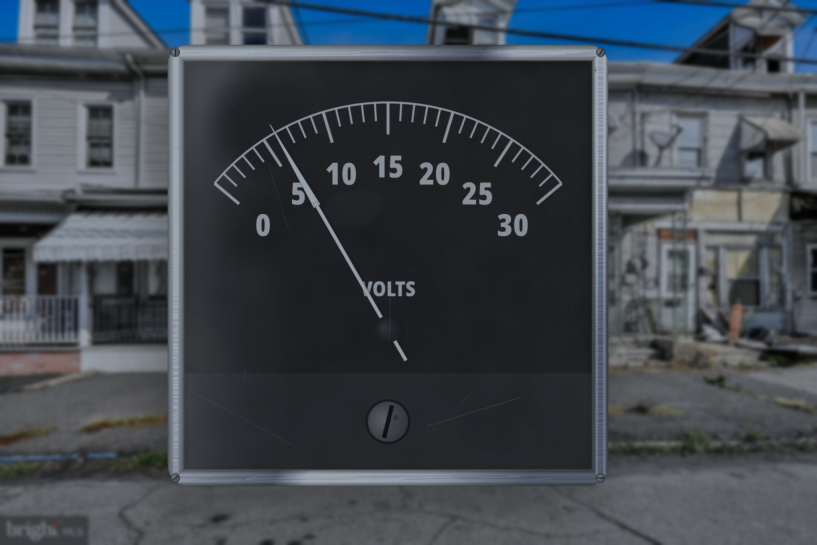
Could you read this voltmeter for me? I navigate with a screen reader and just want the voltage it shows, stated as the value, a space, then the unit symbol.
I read 6 V
